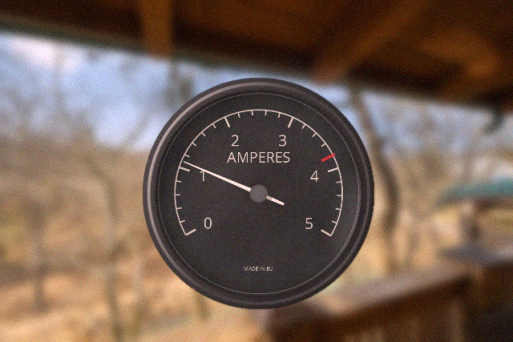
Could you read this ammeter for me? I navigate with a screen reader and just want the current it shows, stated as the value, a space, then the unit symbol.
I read 1.1 A
